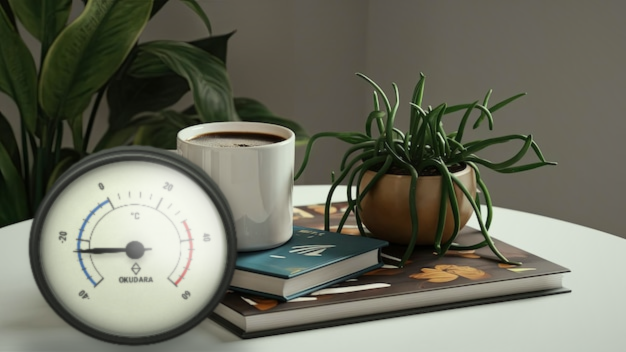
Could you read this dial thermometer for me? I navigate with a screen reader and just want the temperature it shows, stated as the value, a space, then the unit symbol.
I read -24 °C
